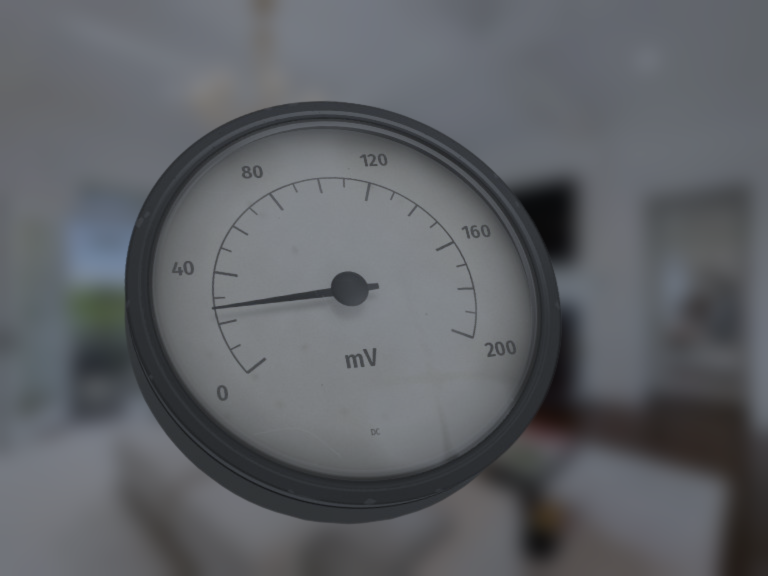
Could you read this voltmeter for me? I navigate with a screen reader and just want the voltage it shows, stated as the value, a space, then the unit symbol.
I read 25 mV
